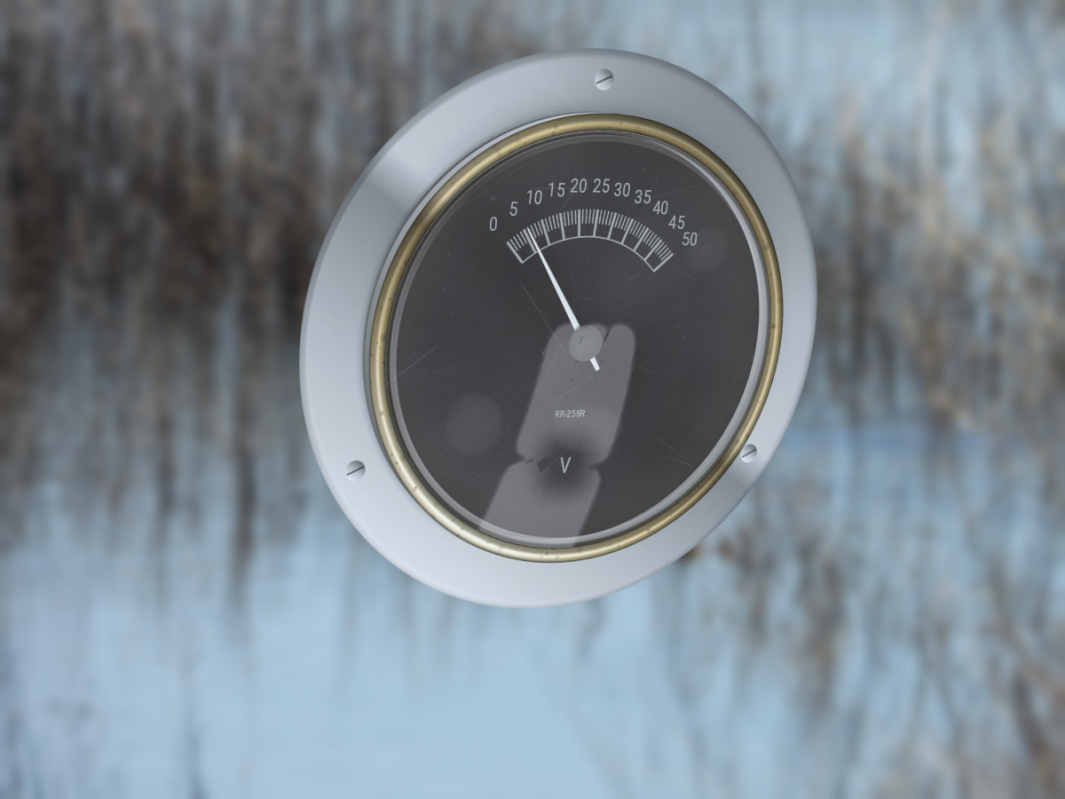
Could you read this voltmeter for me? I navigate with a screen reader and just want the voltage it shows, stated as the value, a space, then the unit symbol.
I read 5 V
